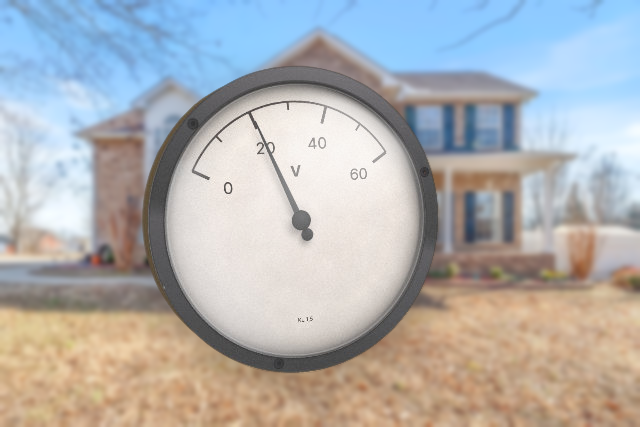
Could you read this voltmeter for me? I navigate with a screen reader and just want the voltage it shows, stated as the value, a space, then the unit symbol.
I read 20 V
